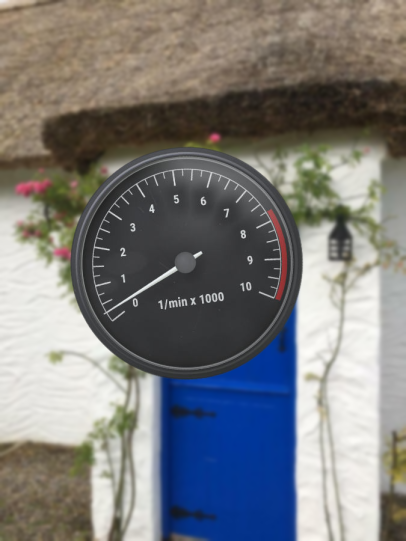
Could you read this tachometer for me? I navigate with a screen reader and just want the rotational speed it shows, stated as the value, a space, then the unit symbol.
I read 250 rpm
